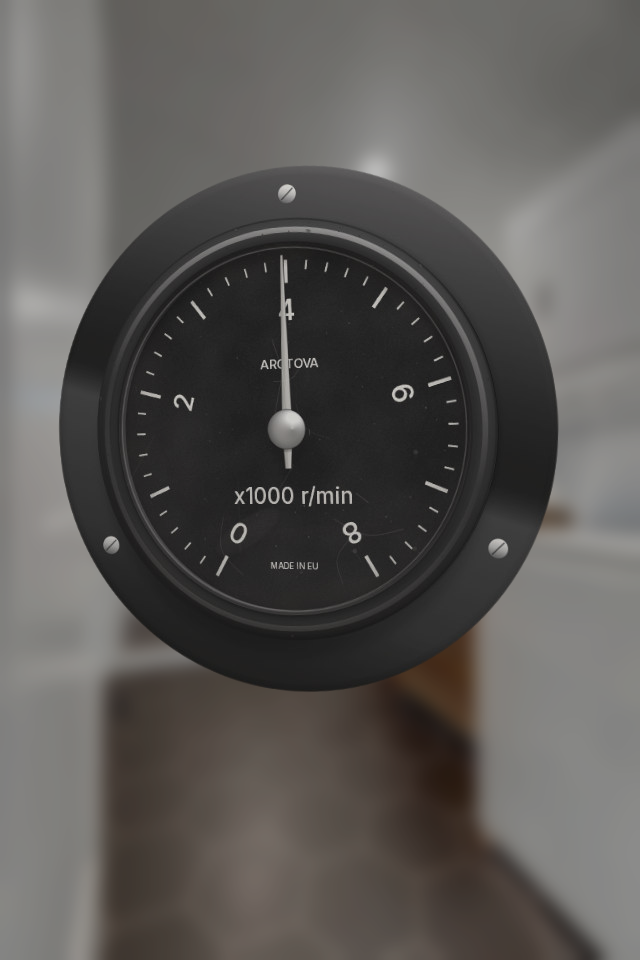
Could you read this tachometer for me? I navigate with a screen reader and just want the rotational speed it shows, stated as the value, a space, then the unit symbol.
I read 4000 rpm
